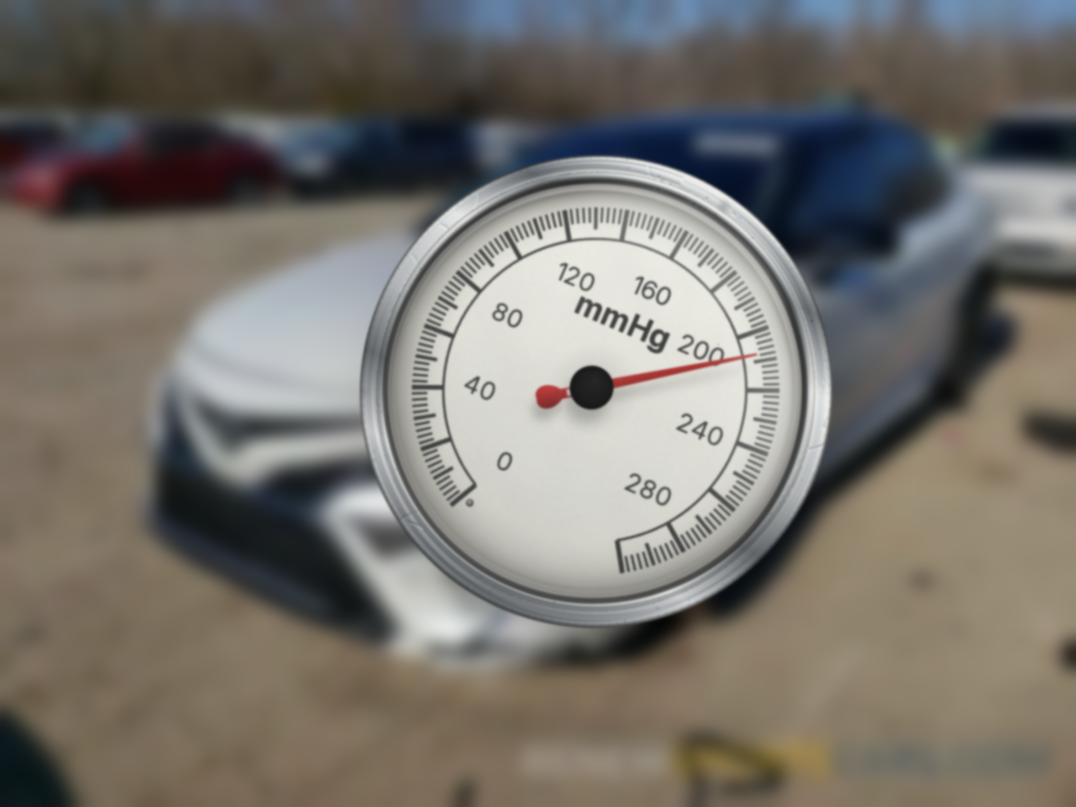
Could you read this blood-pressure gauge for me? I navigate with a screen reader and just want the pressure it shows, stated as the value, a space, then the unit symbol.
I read 208 mmHg
